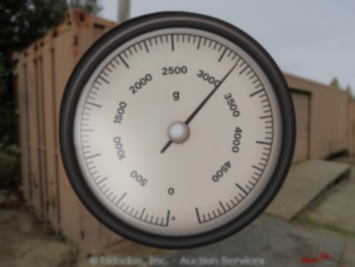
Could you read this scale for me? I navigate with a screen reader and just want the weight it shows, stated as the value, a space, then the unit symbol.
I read 3150 g
